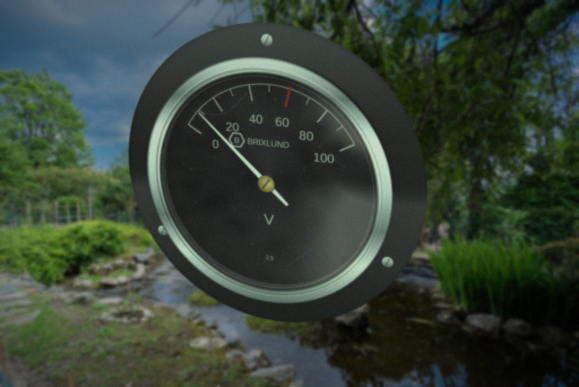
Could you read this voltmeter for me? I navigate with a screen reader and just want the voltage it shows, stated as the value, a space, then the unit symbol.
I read 10 V
